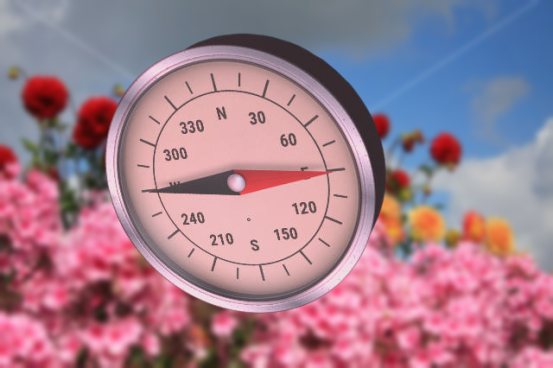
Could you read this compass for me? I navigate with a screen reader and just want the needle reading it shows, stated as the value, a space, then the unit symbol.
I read 90 °
